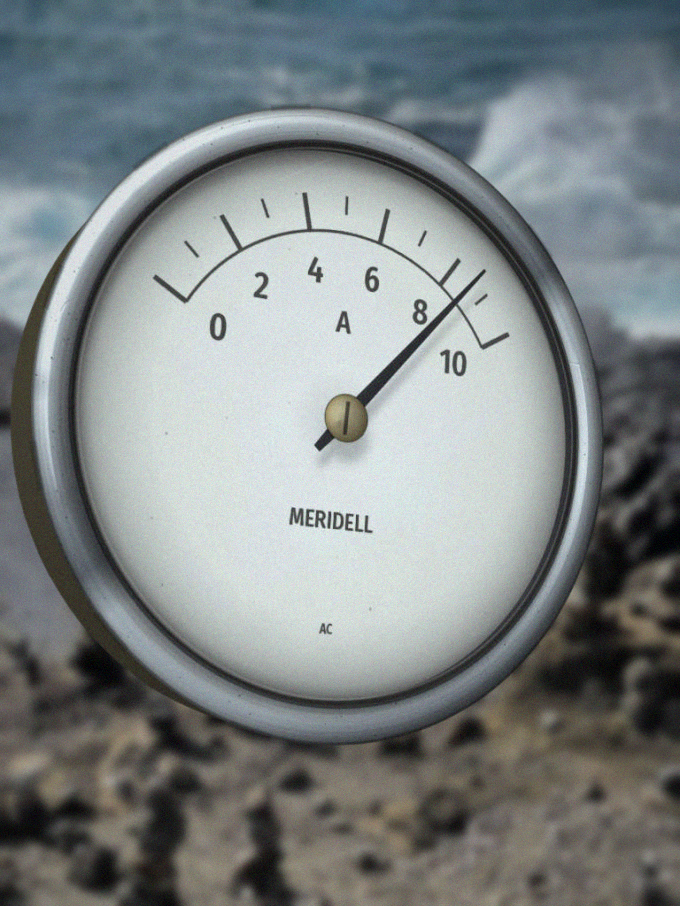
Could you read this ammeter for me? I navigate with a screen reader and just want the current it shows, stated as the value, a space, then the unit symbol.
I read 8.5 A
